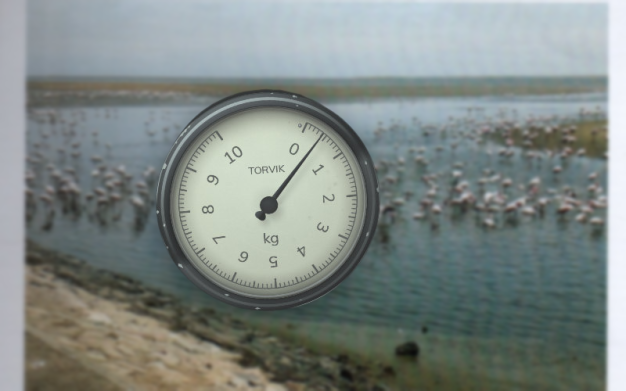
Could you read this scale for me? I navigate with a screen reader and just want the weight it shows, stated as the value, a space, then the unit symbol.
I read 0.4 kg
